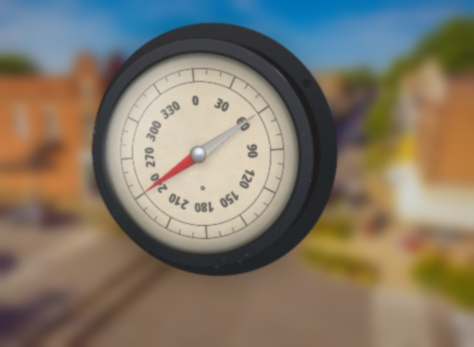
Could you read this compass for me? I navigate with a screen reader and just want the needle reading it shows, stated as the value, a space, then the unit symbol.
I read 240 °
